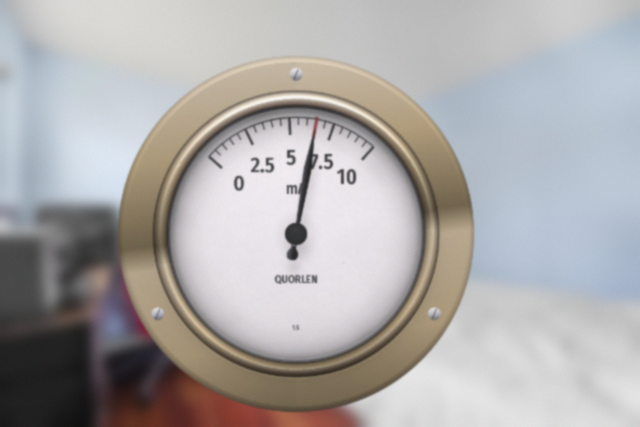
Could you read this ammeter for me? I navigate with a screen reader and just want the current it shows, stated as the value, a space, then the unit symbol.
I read 6.5 mA
